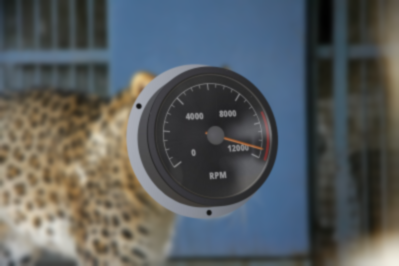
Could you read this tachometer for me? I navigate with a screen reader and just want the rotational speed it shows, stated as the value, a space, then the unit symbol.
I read 11500 rpm
